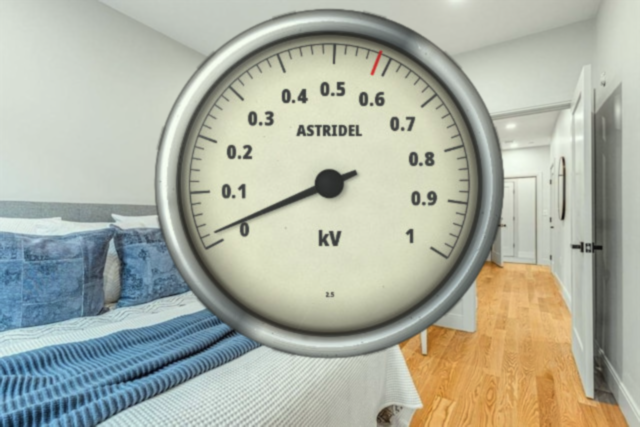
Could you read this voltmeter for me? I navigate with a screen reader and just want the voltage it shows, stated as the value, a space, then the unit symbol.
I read 0.02 kV
